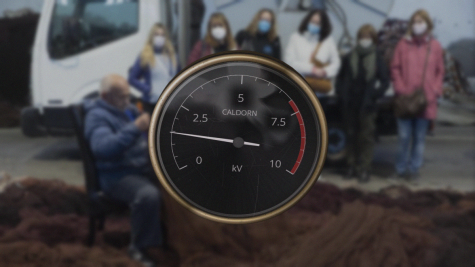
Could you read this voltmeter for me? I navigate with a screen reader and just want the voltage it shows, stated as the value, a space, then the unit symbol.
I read 1.5 kV
